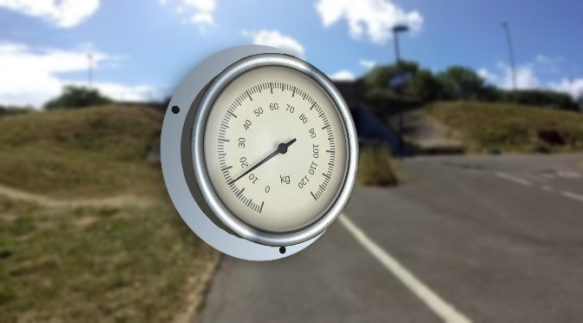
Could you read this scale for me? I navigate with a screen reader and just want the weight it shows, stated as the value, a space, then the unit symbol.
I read 15 kg
